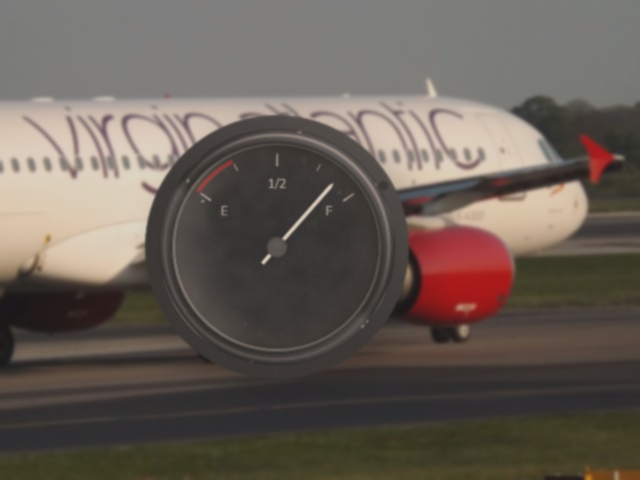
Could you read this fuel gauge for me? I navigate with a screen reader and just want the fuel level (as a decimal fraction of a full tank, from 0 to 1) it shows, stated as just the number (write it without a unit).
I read 0.875
